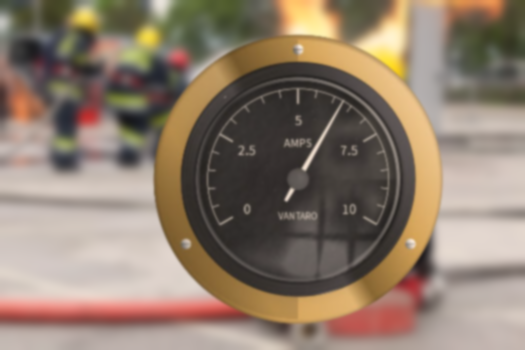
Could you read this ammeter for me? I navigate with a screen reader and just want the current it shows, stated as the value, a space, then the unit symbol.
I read 6.25 A
